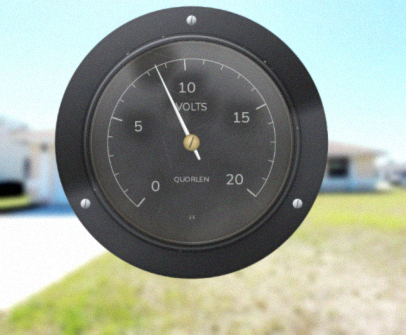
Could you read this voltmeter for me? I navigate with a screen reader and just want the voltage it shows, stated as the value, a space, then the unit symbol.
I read 8.5 V
